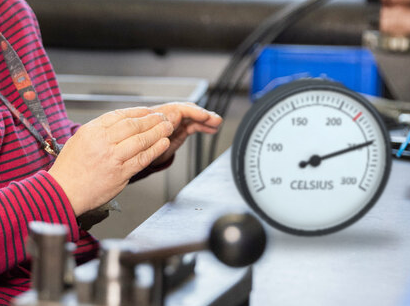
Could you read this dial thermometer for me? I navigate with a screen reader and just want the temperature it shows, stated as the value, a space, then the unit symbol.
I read 250 °C
